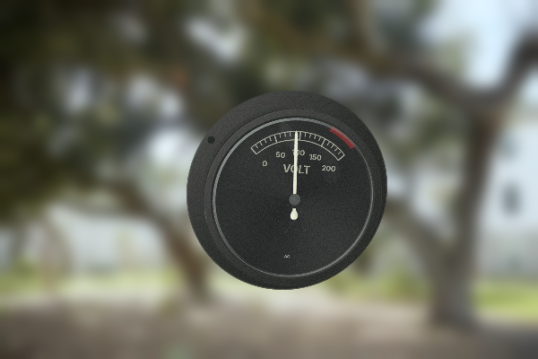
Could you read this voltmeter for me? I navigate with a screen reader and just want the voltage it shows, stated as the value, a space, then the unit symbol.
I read 90 V
